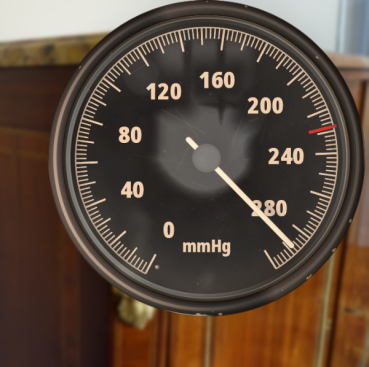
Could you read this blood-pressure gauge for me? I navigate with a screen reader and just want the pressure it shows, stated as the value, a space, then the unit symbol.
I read 288 mmHg
